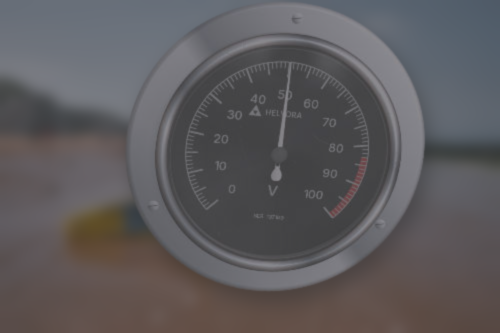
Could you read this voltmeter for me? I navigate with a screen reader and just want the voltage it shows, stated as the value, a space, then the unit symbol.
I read 50 V
